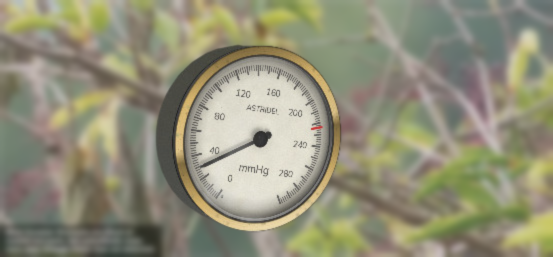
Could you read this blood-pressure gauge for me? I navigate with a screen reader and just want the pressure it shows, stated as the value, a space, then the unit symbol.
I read 30 mmHg
